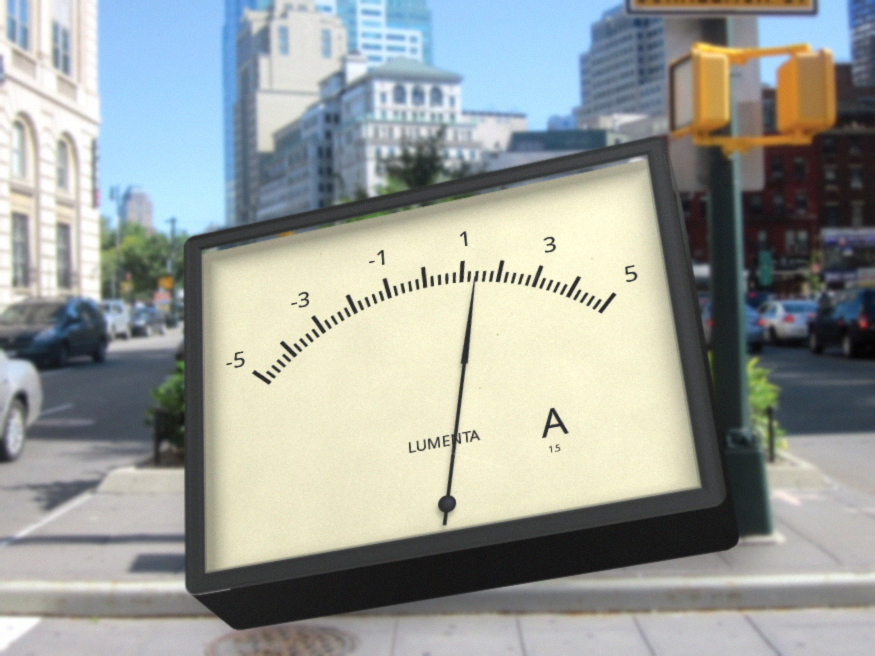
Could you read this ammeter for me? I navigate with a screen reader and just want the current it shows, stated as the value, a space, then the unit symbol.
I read 1.4 A
